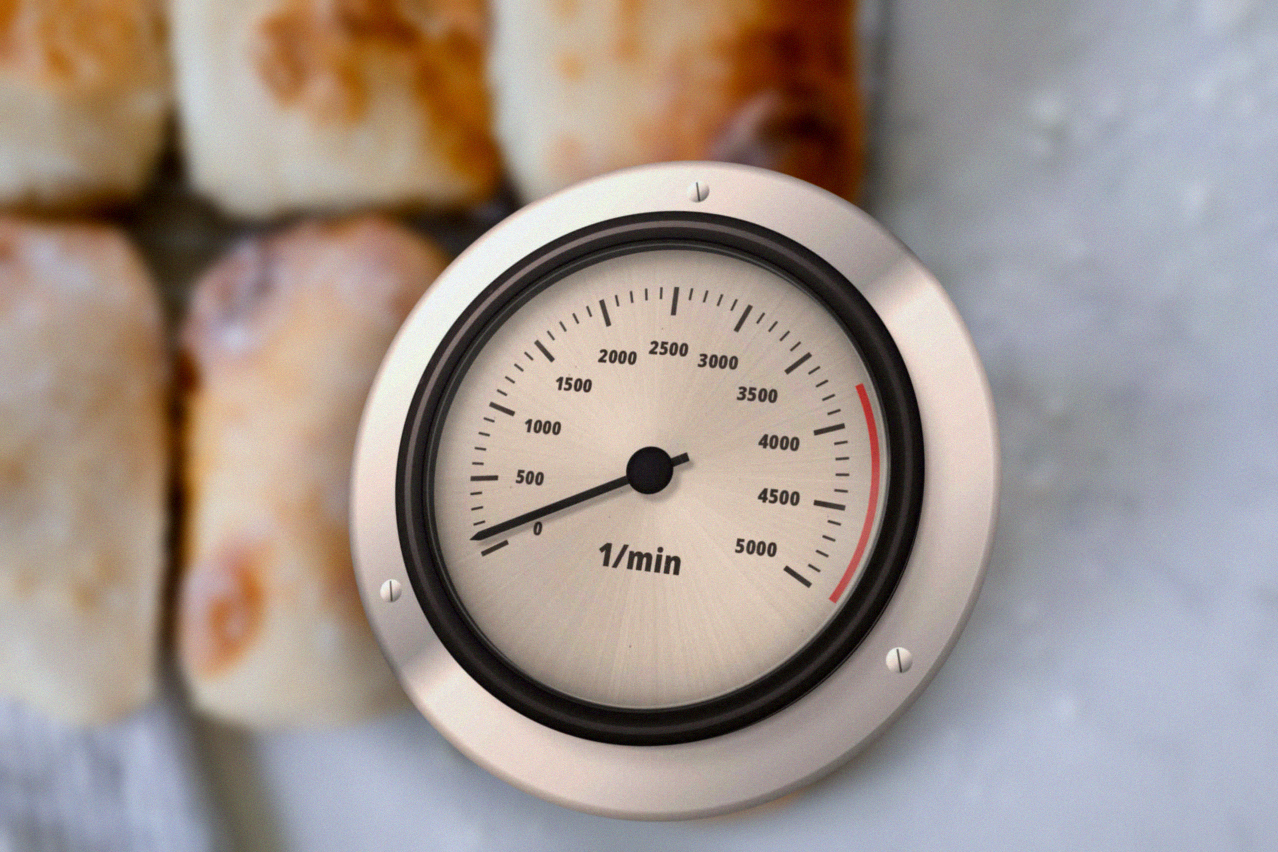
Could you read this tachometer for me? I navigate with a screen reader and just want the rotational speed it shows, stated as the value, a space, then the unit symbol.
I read 100 rpm
